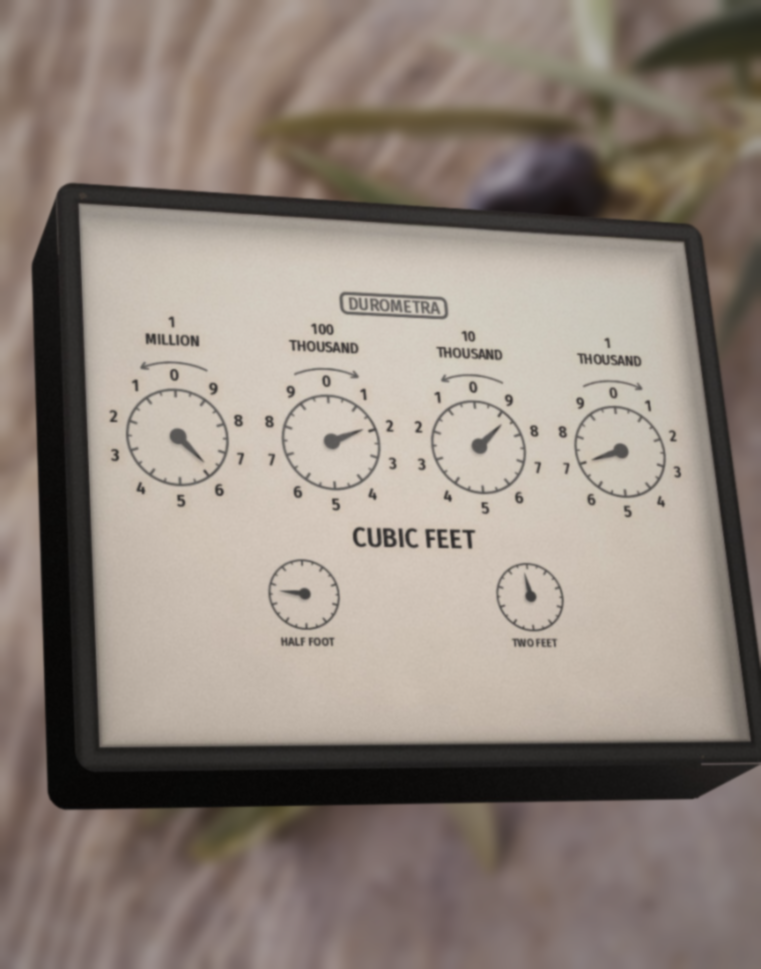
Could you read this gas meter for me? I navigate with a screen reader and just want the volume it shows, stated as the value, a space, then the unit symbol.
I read 618700 ft³
